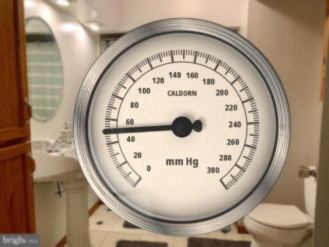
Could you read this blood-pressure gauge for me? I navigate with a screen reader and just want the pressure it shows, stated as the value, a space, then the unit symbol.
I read 50 mmHg
